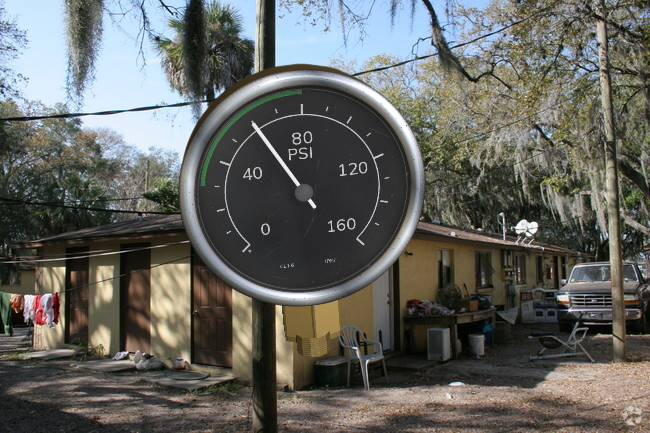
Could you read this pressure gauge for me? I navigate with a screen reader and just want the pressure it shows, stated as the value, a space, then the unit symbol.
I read 60 psi
